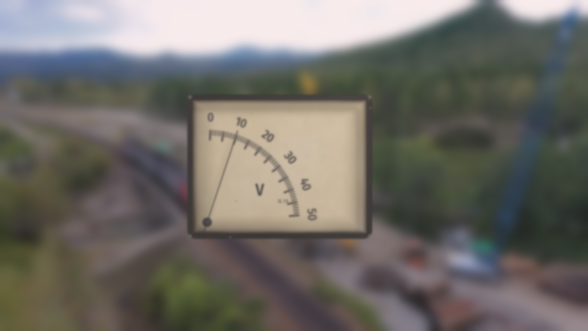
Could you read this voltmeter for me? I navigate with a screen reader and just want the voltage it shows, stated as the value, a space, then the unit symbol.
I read 10 V
